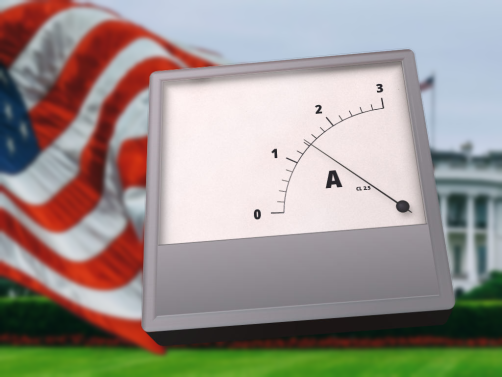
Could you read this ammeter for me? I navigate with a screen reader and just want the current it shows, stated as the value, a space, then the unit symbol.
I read 1.4 A
